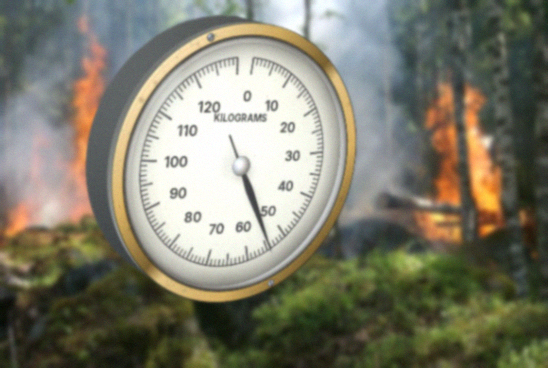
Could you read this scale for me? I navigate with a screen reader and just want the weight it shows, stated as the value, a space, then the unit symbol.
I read 55 kg
